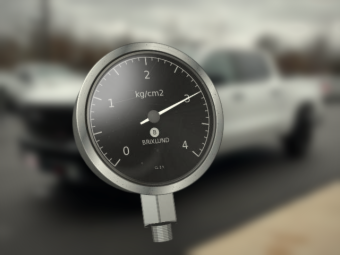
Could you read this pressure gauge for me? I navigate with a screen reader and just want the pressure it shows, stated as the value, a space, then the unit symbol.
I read 3 kg/cm²
